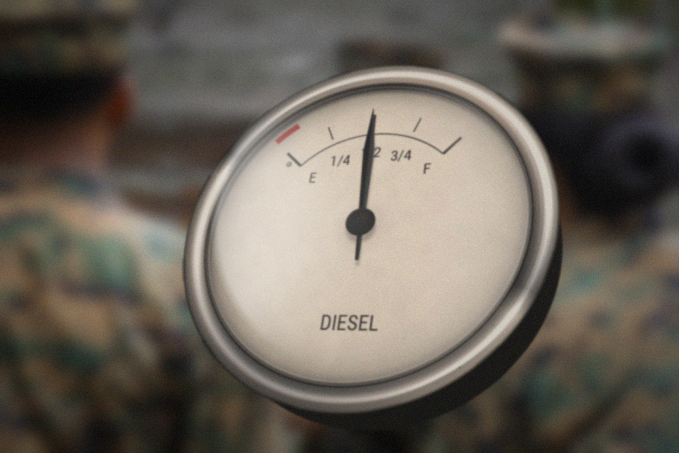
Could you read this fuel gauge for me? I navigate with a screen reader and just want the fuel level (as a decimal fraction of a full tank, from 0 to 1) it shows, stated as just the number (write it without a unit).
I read 0.5
